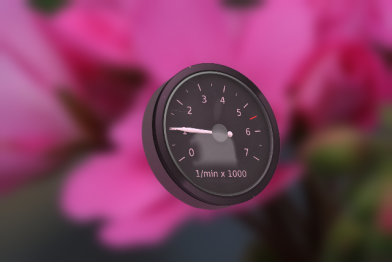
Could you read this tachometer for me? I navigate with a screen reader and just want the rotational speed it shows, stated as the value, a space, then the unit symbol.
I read 1000 rpm
